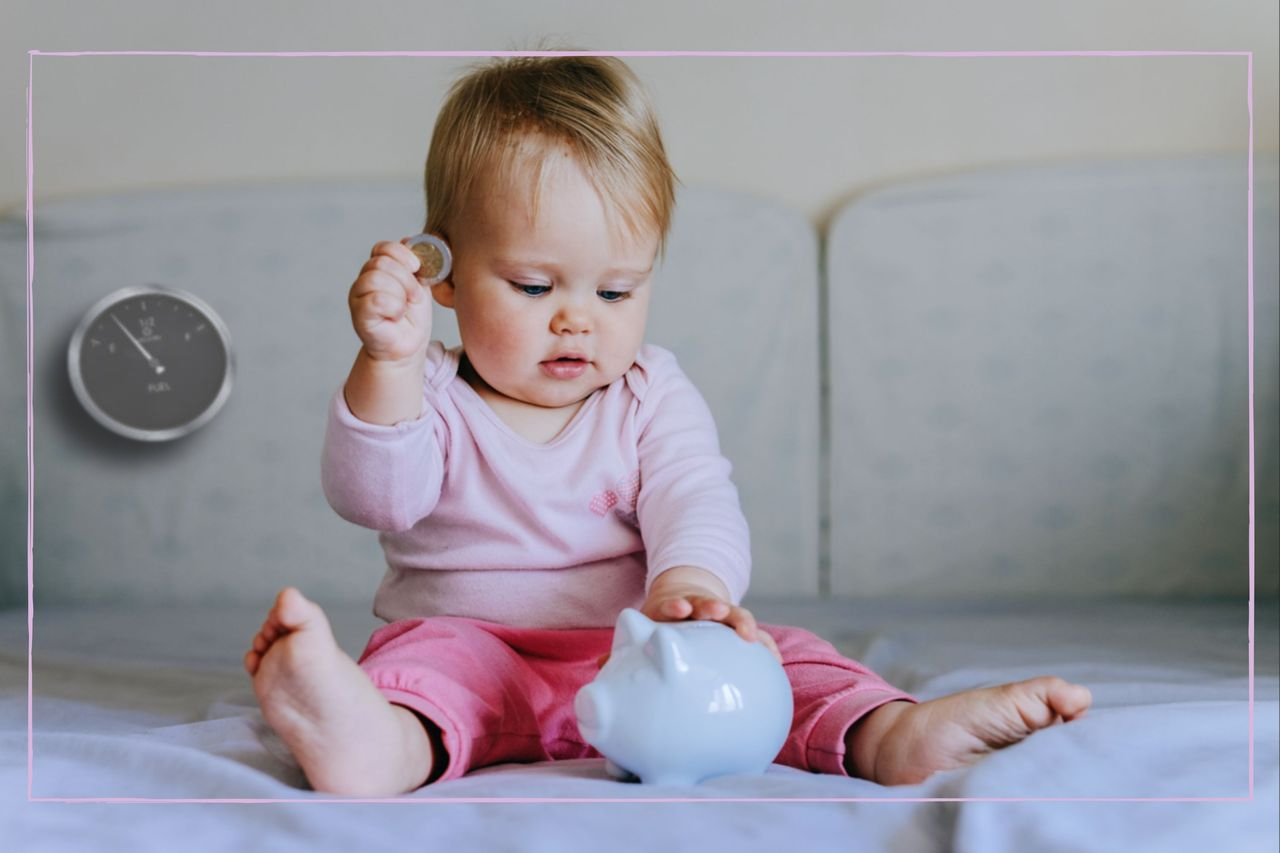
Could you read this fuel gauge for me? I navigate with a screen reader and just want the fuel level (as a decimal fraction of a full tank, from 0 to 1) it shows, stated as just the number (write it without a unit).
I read 0.25
